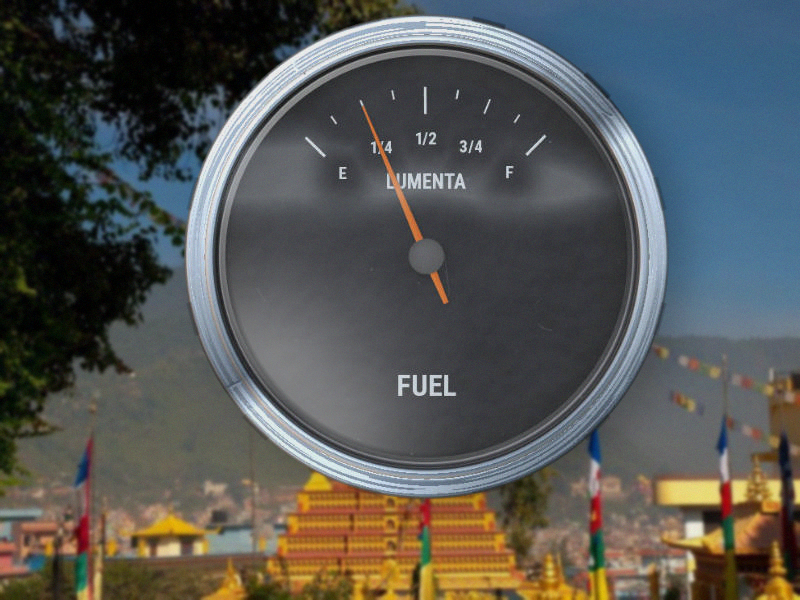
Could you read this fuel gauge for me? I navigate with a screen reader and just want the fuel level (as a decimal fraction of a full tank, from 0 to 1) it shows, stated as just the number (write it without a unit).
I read 0.25
